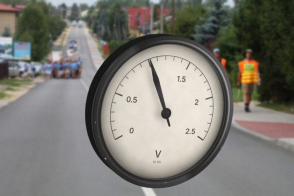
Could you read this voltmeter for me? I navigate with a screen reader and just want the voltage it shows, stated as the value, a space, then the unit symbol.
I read 1 V
